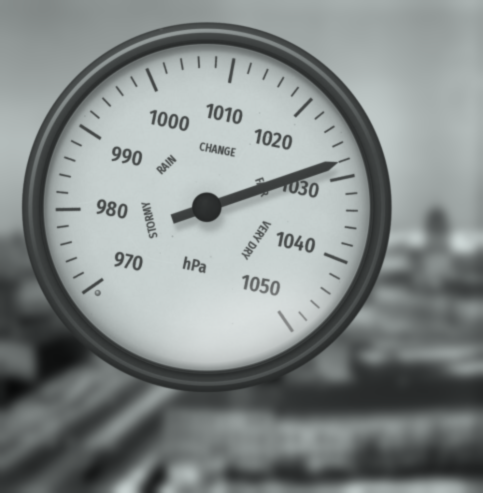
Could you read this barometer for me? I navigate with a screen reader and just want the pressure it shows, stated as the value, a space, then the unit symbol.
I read 1028 hPa
